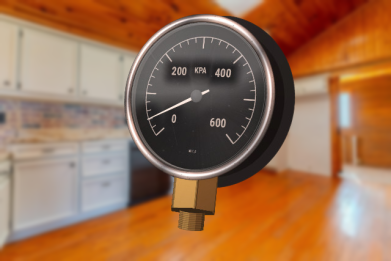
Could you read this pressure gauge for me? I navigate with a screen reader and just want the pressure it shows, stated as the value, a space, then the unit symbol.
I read 40 kPa
